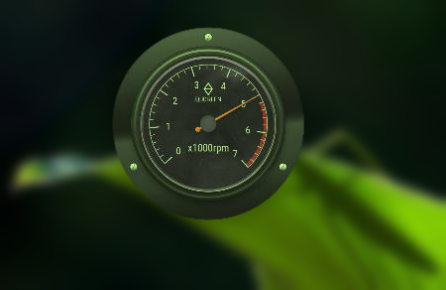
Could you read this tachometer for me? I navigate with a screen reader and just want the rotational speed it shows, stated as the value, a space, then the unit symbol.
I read 5000 rpm
